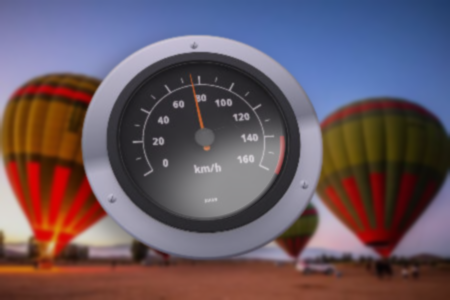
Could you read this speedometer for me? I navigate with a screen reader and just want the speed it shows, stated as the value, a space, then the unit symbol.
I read 75 km/h
